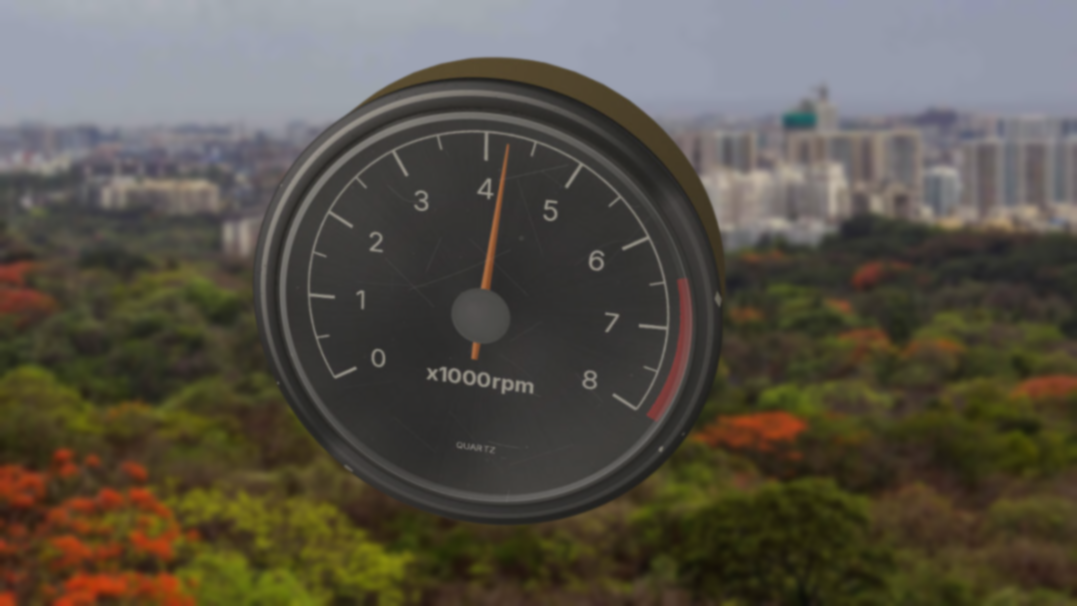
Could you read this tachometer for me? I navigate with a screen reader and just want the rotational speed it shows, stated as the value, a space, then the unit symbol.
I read 4250 rpm
